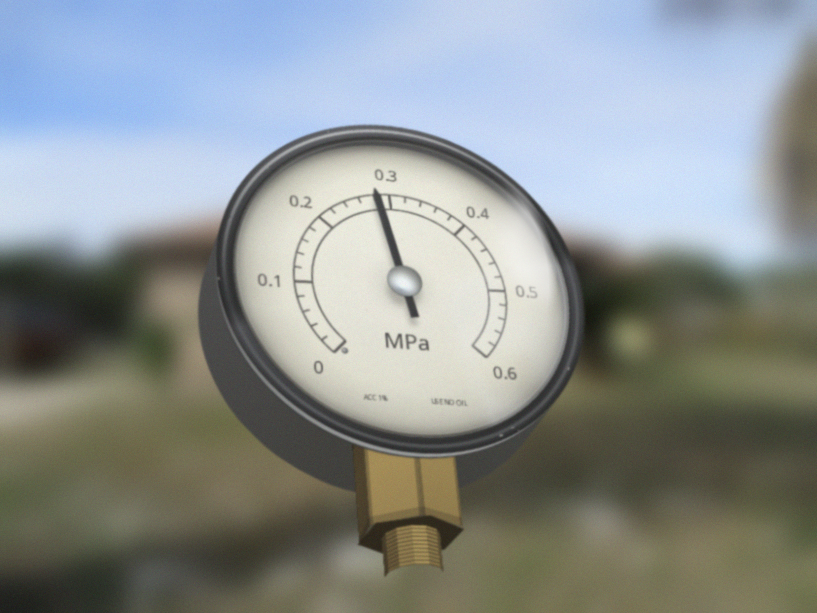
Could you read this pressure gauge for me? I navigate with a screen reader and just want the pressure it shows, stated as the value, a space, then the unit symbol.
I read 0.28 MPa
